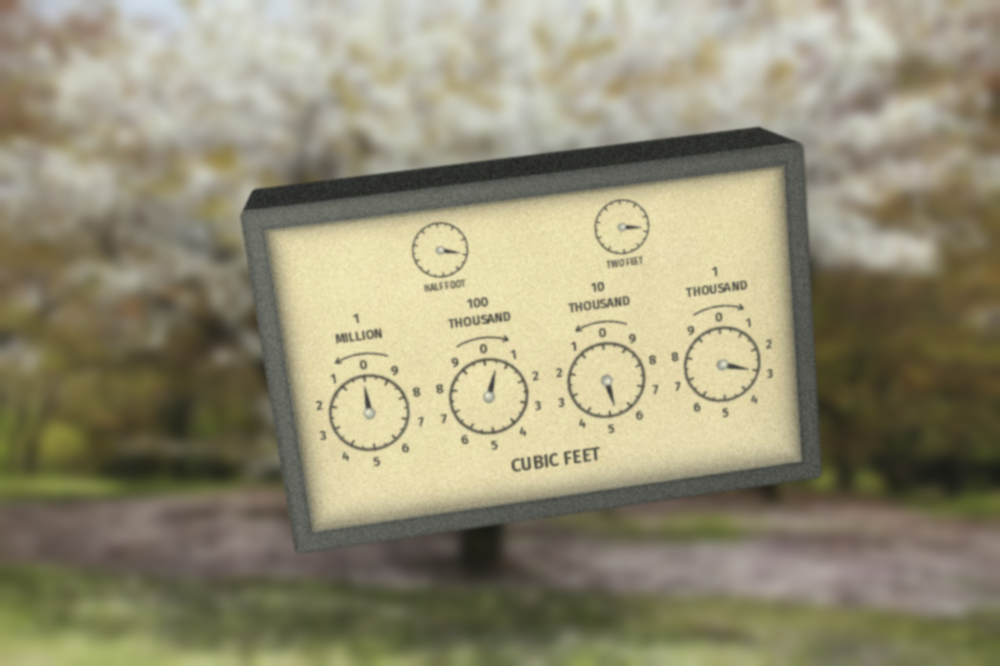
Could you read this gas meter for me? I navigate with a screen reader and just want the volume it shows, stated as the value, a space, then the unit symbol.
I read 5300 ft³
